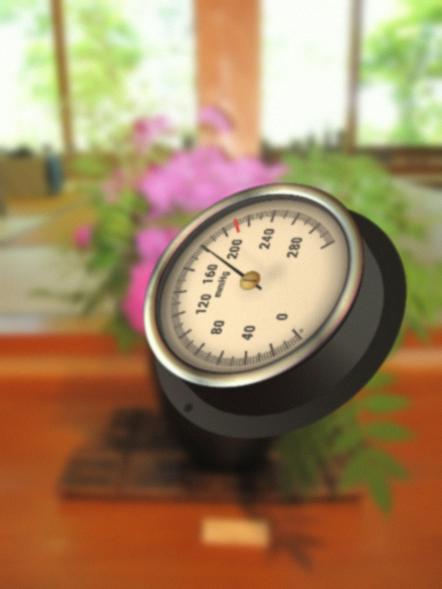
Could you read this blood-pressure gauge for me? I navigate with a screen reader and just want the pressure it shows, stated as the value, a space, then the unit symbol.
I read 180 mmHg
